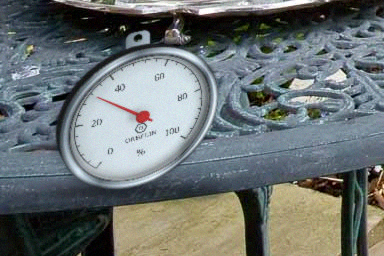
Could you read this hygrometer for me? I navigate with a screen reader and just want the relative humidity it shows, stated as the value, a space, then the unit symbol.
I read 32 %
